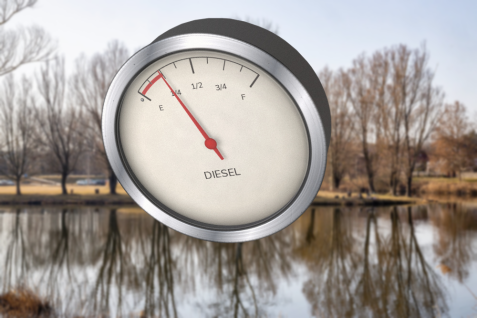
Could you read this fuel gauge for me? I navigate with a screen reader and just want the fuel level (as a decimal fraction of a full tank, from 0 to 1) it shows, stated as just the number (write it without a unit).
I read 0.25
